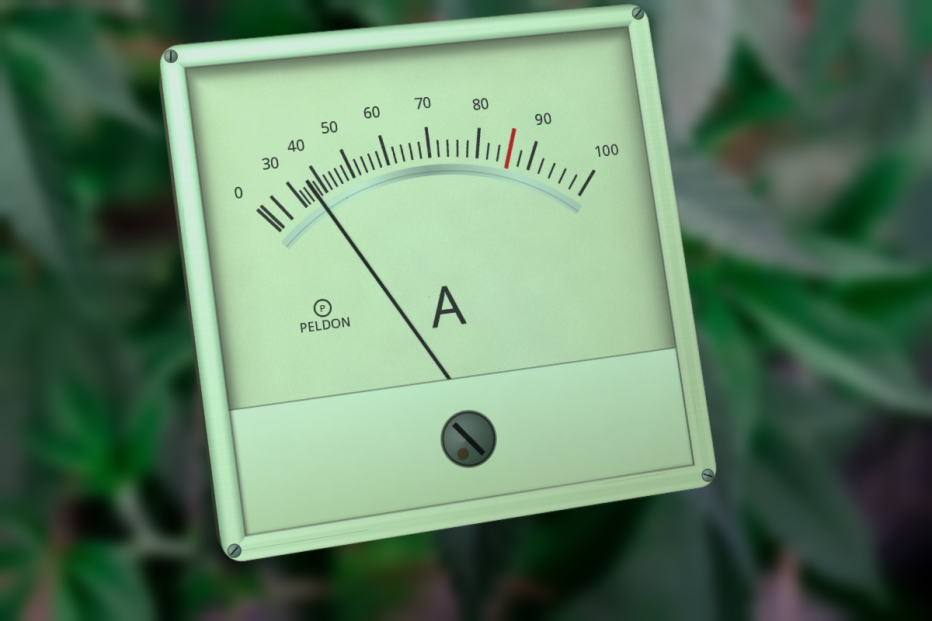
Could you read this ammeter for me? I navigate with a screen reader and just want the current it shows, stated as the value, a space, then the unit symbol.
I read 36 A
